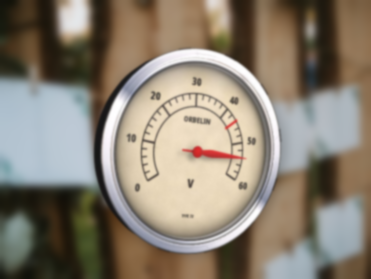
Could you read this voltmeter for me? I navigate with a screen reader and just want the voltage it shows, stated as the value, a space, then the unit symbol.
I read 54 V
